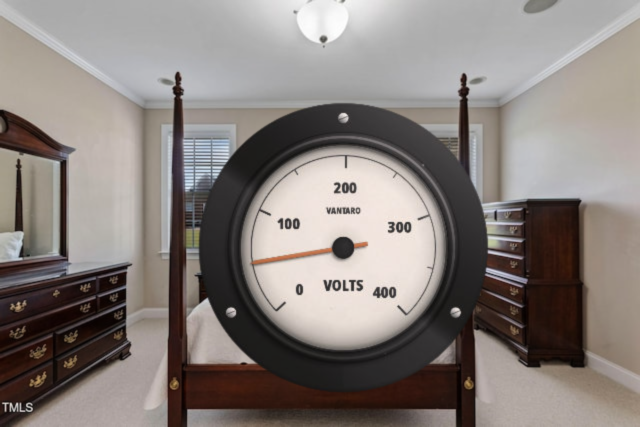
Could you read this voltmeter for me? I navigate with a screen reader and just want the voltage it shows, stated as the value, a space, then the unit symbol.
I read 50 V
